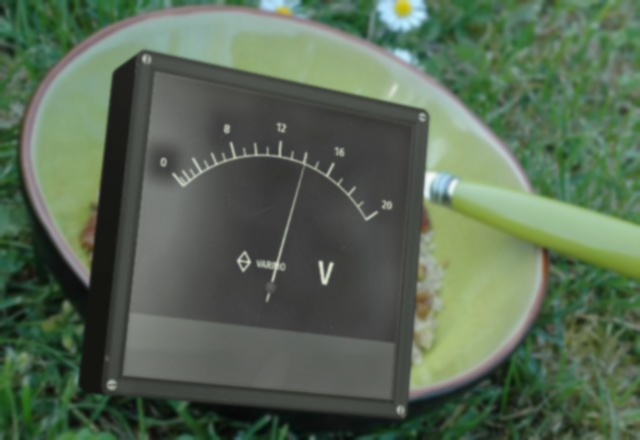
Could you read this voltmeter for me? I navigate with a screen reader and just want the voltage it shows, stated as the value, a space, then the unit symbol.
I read 14 V
